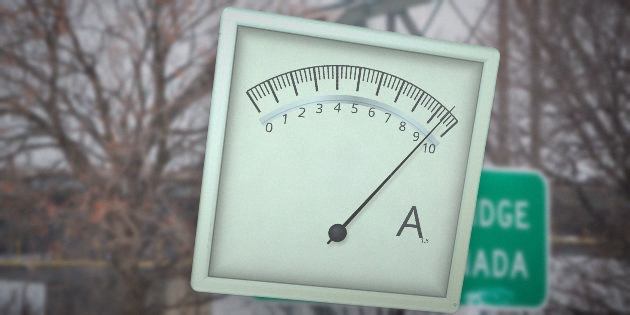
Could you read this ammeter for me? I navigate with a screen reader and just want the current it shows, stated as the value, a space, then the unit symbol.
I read 9.4 A
